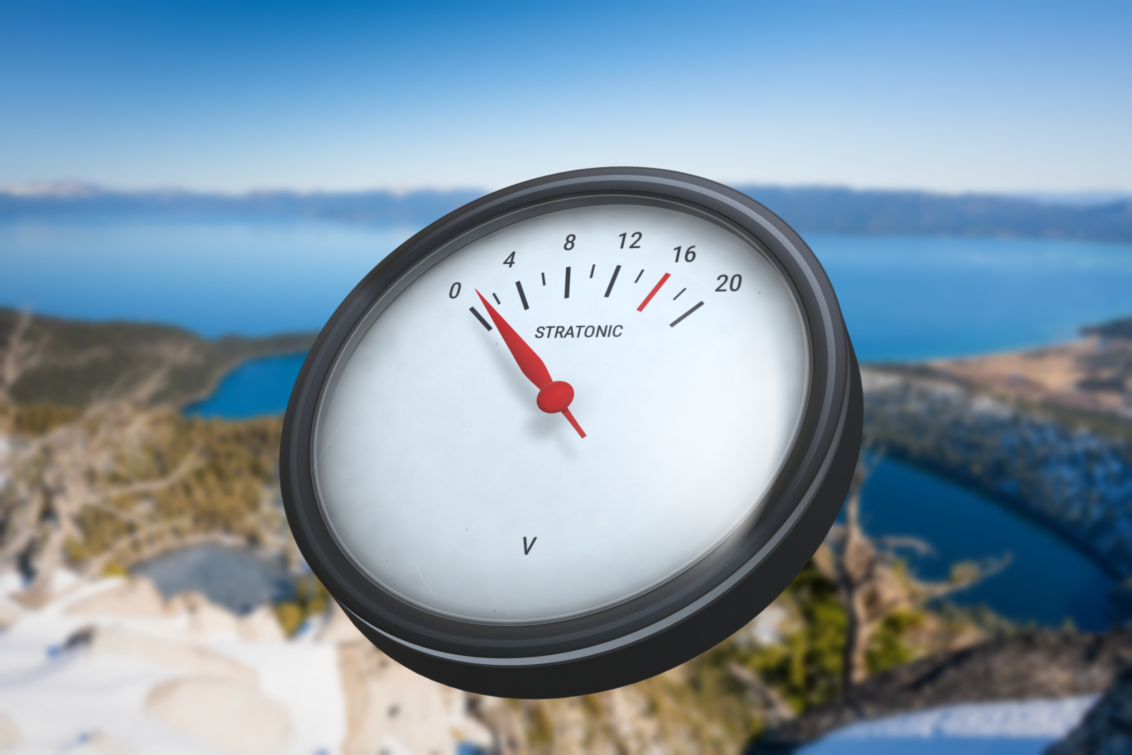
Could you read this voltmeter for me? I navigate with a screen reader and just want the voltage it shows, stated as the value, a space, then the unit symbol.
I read 1 V
